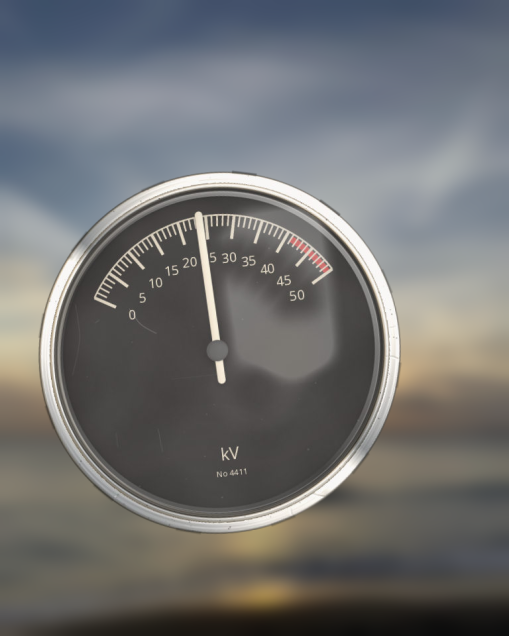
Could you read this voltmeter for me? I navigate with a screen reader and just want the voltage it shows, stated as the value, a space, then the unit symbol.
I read 24 kV
